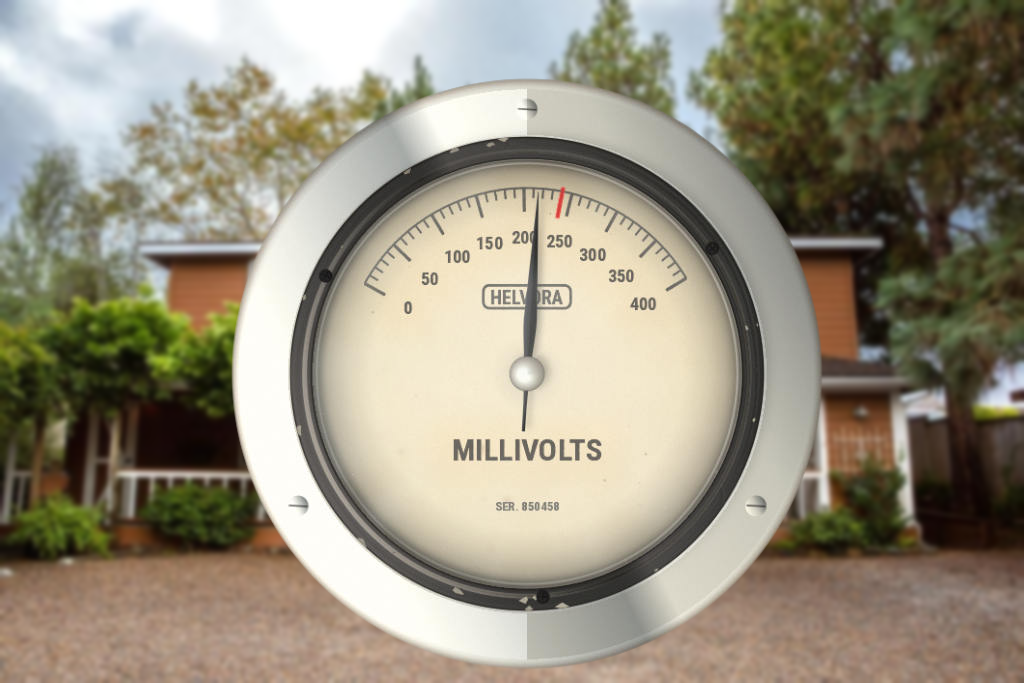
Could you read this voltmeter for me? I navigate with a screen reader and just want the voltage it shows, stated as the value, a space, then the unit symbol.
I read 215 mV
